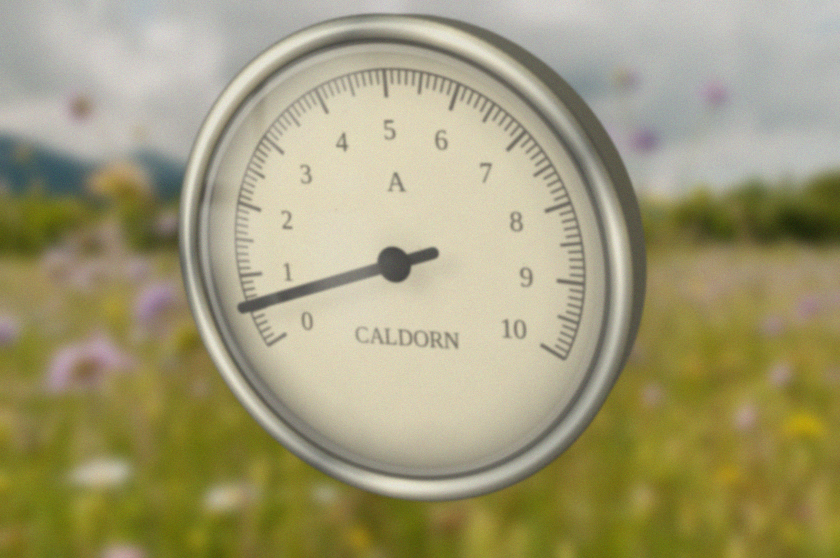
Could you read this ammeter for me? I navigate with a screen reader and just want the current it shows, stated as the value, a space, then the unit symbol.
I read 0.6 A
